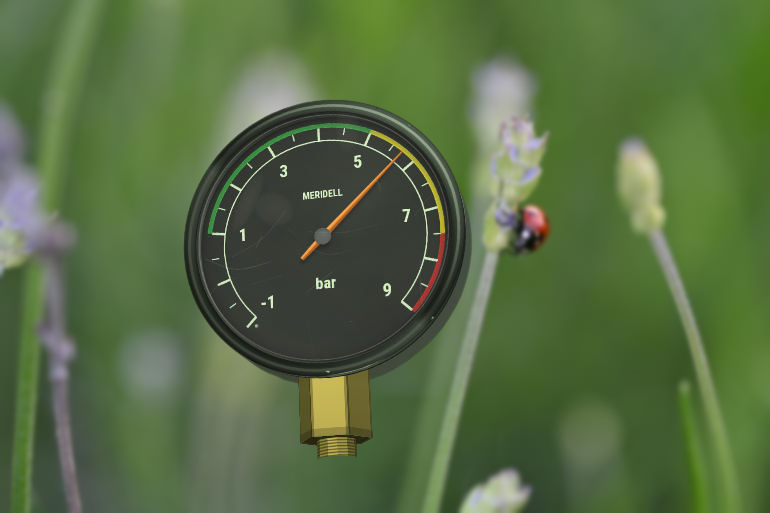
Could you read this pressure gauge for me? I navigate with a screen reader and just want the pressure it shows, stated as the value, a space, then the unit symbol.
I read 5.75 bar
